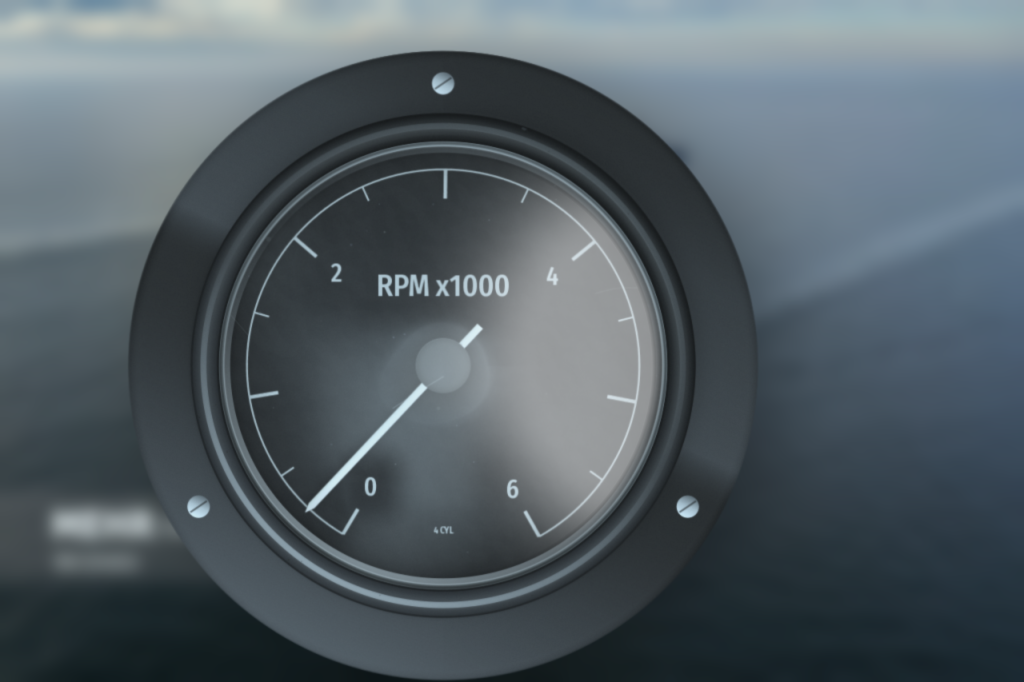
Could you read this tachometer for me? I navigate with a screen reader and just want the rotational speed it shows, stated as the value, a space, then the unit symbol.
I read 250 rpm
